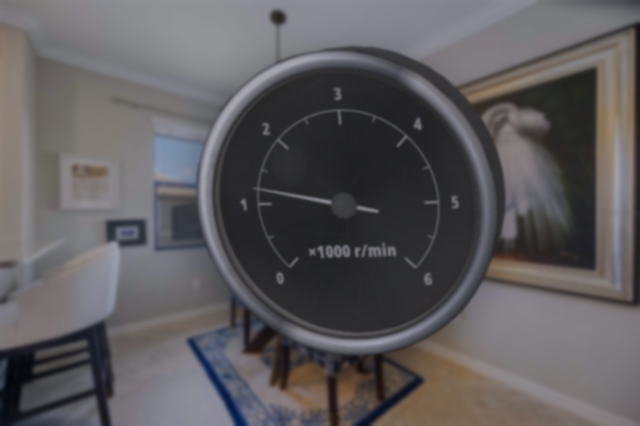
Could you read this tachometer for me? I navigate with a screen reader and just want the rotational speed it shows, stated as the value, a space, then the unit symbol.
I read 1250 rpm
